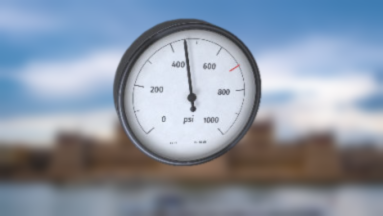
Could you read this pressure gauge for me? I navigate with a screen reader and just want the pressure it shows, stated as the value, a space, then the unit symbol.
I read 450 psi
